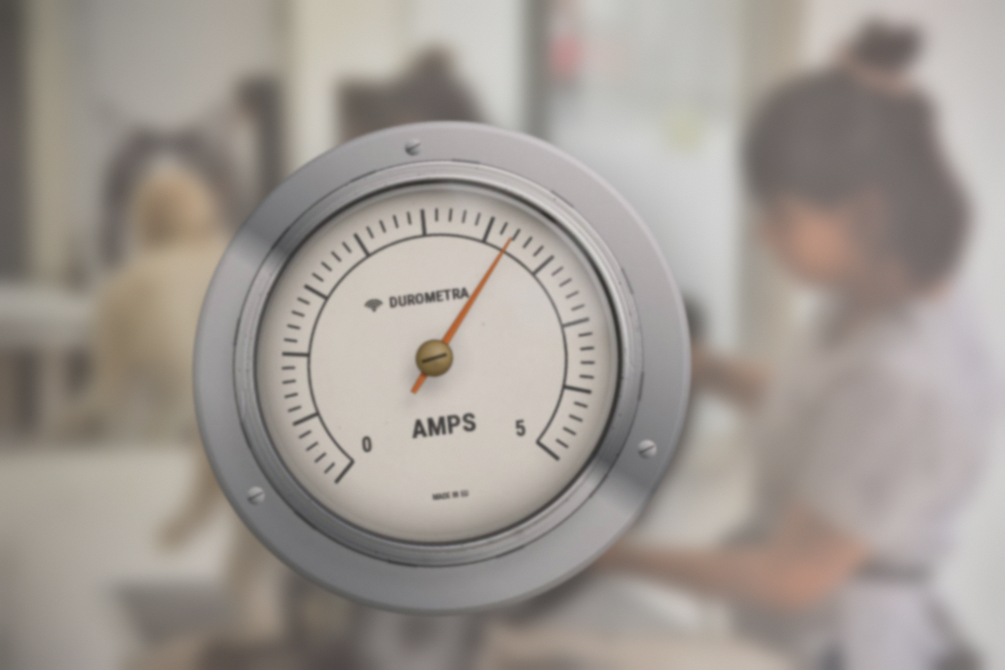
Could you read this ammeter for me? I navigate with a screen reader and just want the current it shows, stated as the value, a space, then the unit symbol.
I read 3.2 A
